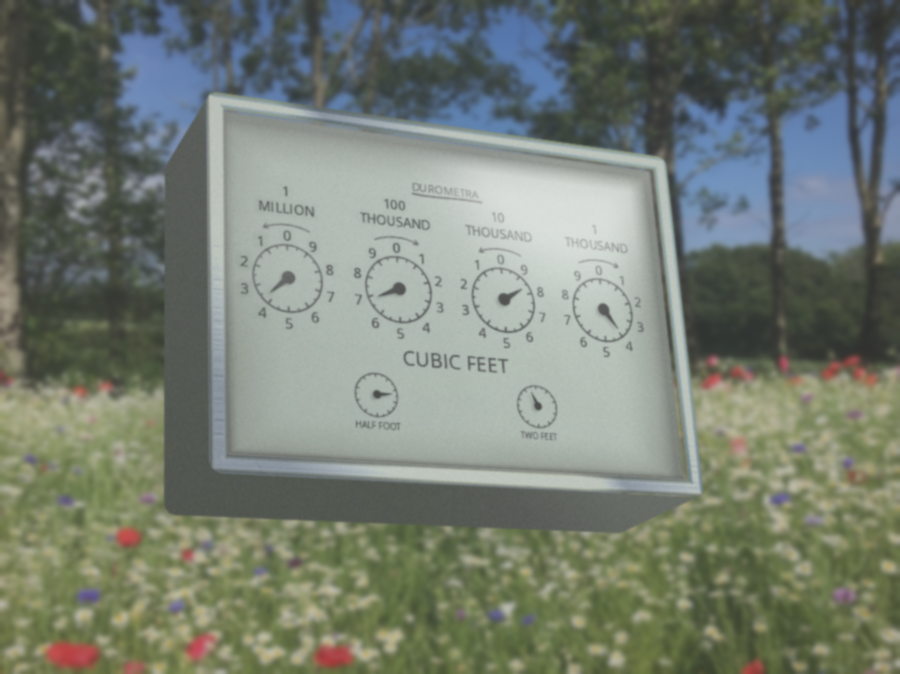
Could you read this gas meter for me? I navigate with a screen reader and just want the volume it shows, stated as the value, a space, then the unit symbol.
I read 368400 ft³
